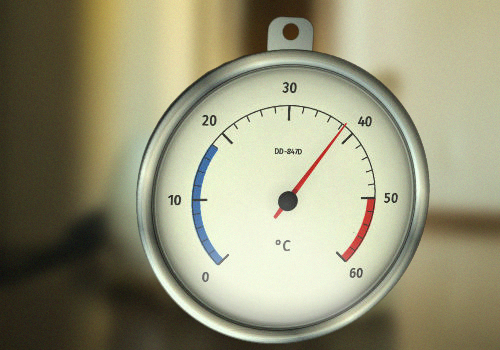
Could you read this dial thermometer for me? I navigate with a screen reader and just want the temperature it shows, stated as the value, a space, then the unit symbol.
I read 38 °C
